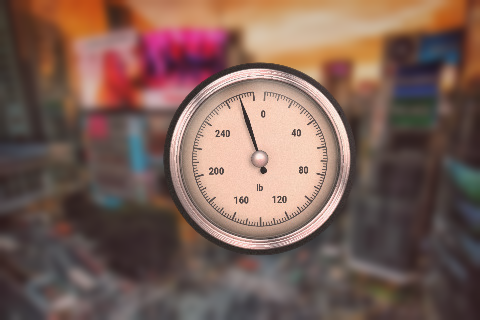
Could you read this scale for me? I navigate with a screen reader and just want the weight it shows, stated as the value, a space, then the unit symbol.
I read 270 lb
